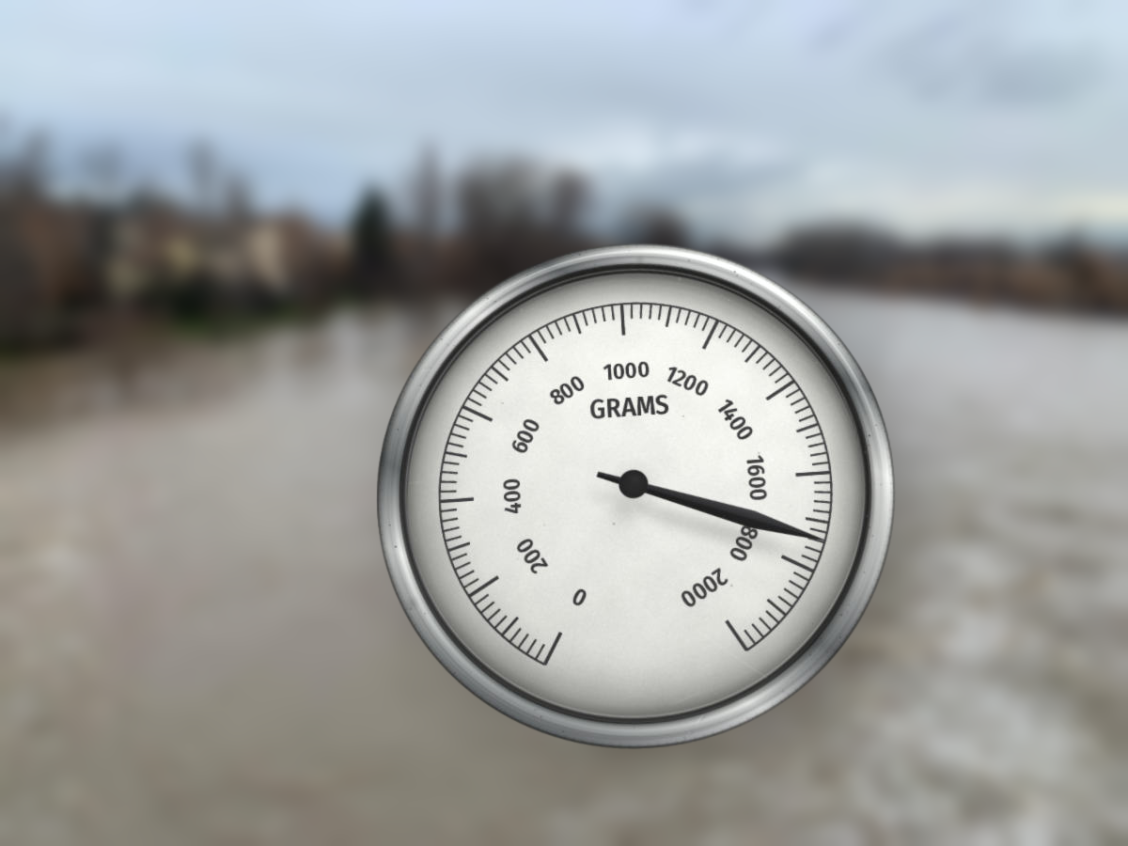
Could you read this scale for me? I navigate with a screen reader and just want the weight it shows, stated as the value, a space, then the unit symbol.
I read 1740 g
